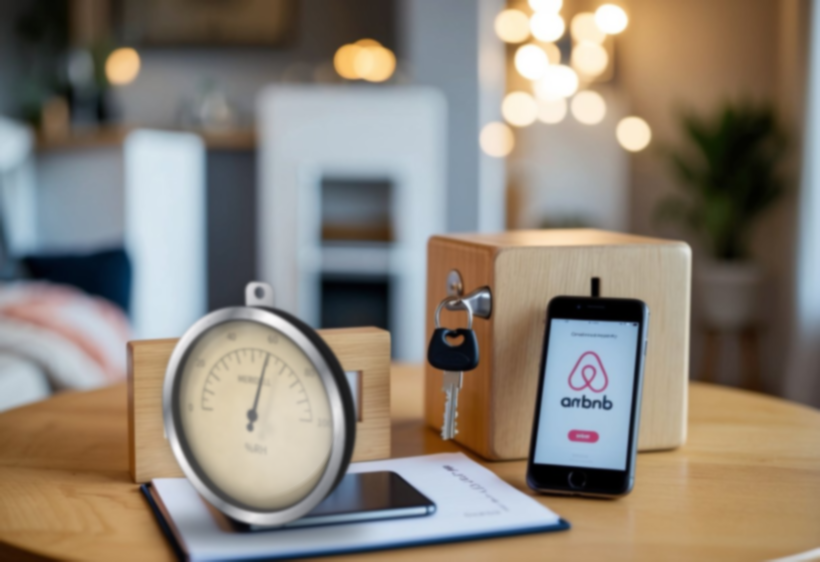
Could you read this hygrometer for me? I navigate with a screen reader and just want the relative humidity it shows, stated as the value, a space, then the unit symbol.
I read 60 %
